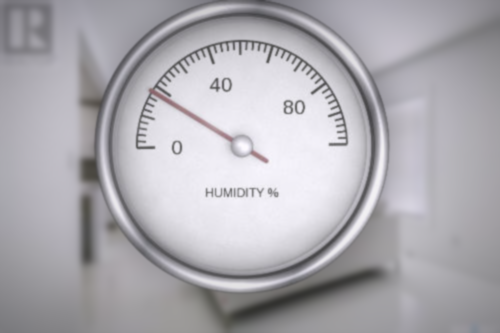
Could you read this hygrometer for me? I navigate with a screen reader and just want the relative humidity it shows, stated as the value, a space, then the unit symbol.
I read 18 %
